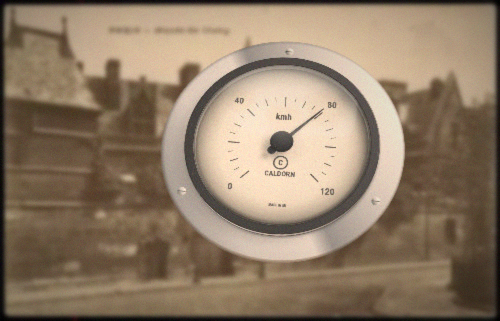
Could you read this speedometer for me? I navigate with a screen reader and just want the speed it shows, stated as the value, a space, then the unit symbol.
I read 80 km/h
